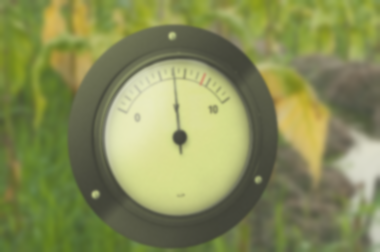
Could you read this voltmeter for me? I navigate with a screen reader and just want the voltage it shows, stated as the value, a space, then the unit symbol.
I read 5 V
